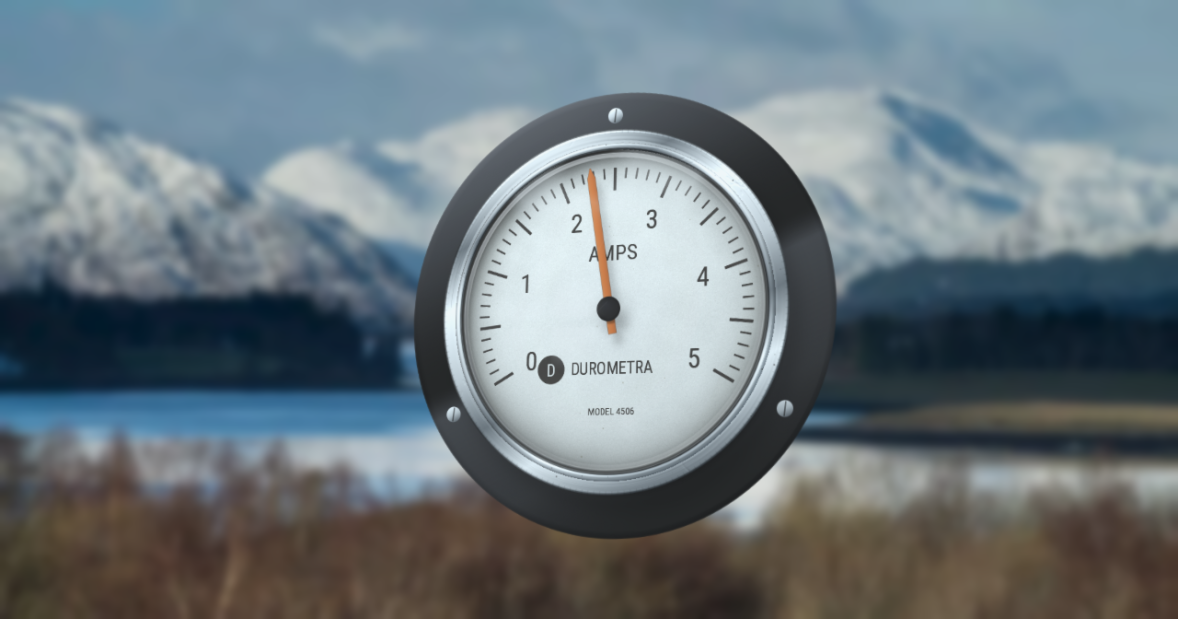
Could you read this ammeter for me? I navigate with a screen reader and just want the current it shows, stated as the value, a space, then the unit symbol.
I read 2.3 A
